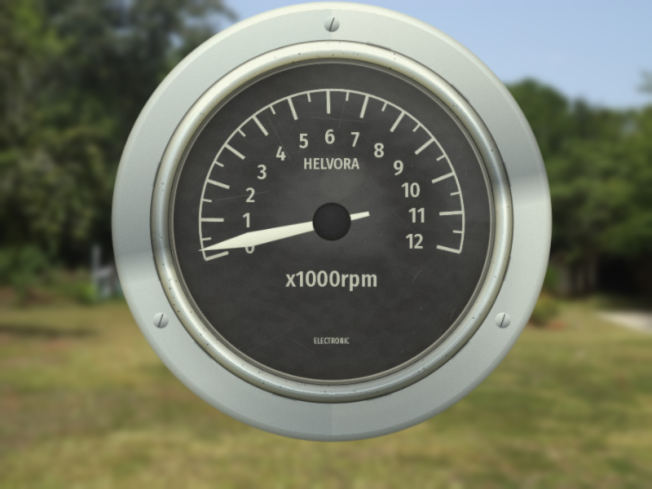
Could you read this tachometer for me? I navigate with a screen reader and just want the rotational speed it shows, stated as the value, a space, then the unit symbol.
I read 250 rpm
